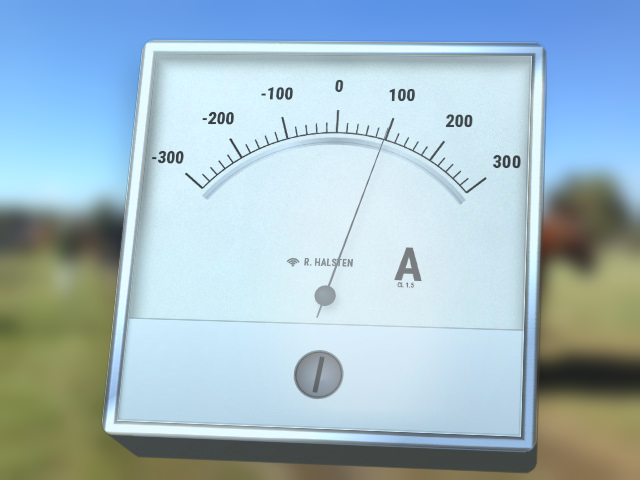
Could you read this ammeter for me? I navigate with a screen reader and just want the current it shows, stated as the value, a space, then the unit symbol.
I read 100 A
